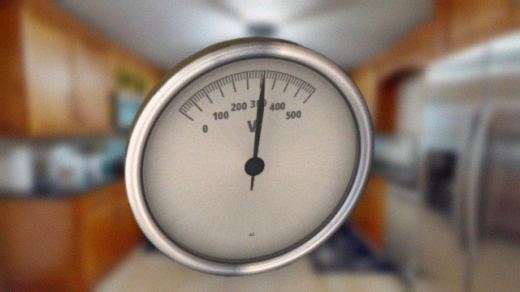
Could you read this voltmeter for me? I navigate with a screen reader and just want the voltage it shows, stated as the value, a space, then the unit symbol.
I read 300 V
